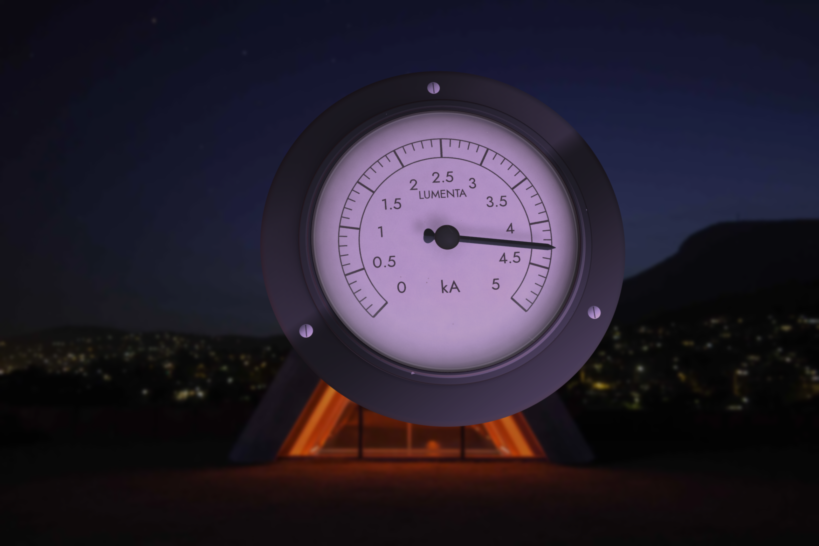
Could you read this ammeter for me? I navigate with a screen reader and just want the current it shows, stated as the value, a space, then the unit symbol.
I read 4.3 kA
